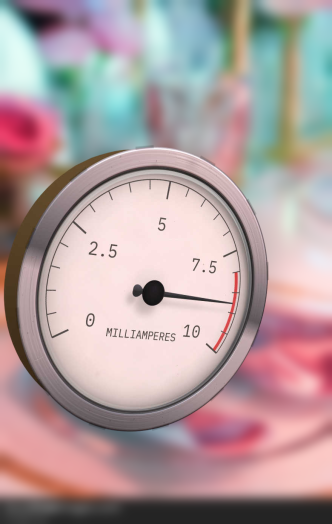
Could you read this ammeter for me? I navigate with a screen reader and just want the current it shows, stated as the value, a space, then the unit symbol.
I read 8.75 mA
